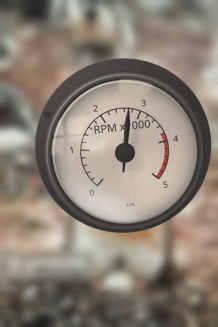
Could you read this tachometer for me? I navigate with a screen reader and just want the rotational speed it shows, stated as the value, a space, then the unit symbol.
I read 2700 rpm
